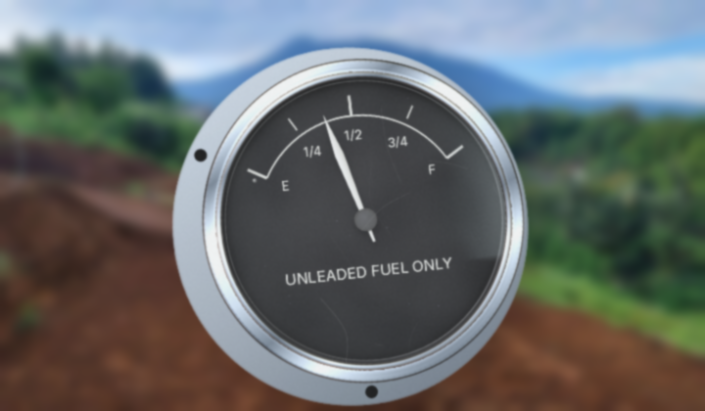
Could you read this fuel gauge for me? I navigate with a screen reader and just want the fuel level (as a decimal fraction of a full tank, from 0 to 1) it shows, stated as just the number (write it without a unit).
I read 0.375
